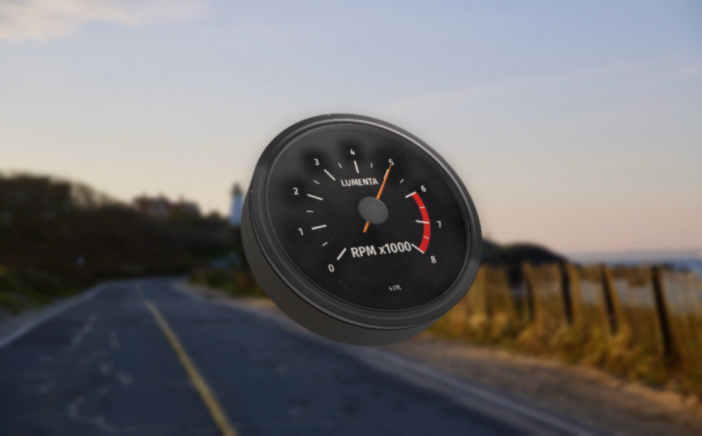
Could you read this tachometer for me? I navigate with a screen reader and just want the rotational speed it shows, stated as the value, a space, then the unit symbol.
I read 5000 rpm
